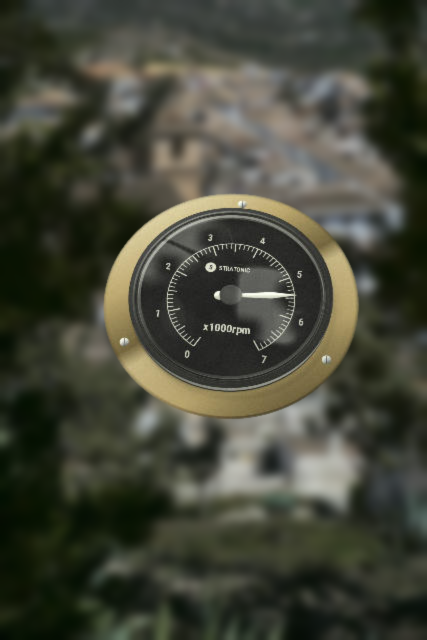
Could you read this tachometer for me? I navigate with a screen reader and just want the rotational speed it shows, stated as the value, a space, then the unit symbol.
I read 5500 rpm
